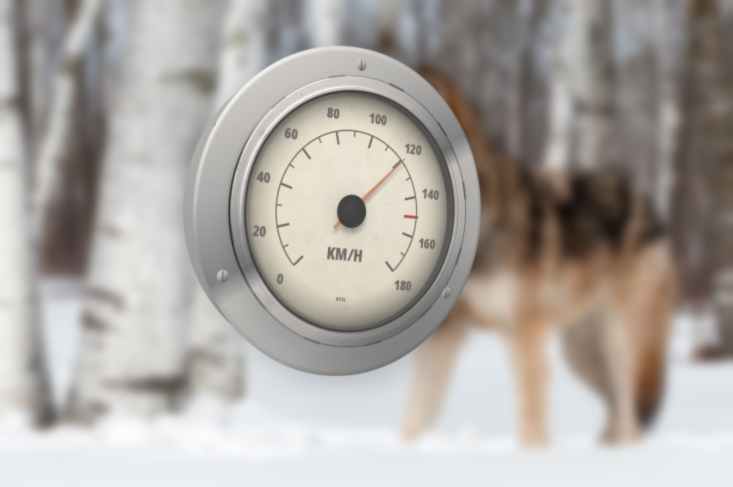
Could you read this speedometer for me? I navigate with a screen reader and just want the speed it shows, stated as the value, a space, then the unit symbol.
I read 120 km/h
